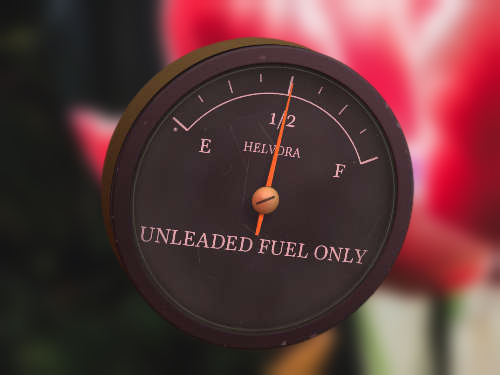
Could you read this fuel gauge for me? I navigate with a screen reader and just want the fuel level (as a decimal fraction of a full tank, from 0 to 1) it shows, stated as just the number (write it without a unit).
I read 0.5
